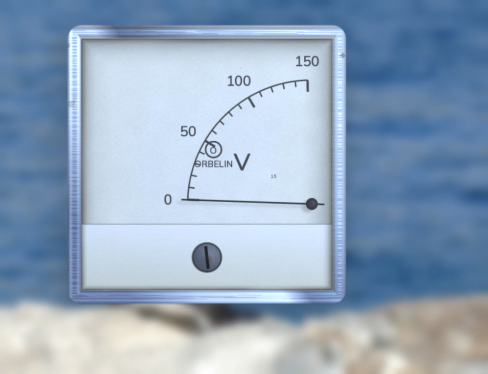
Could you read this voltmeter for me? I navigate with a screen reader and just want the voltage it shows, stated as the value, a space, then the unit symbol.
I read 0 V
